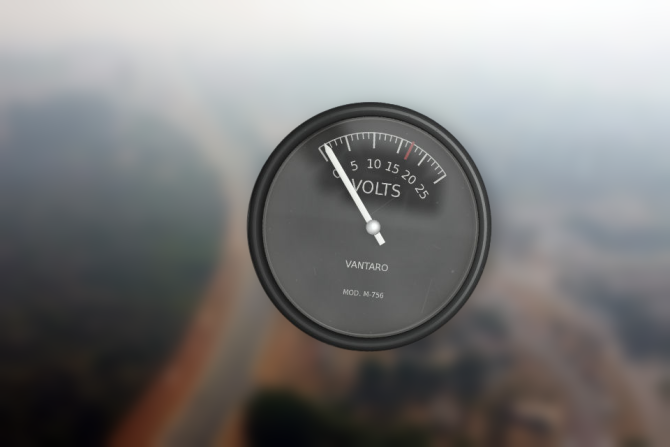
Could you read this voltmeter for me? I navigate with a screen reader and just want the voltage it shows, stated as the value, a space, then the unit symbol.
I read 1 V
